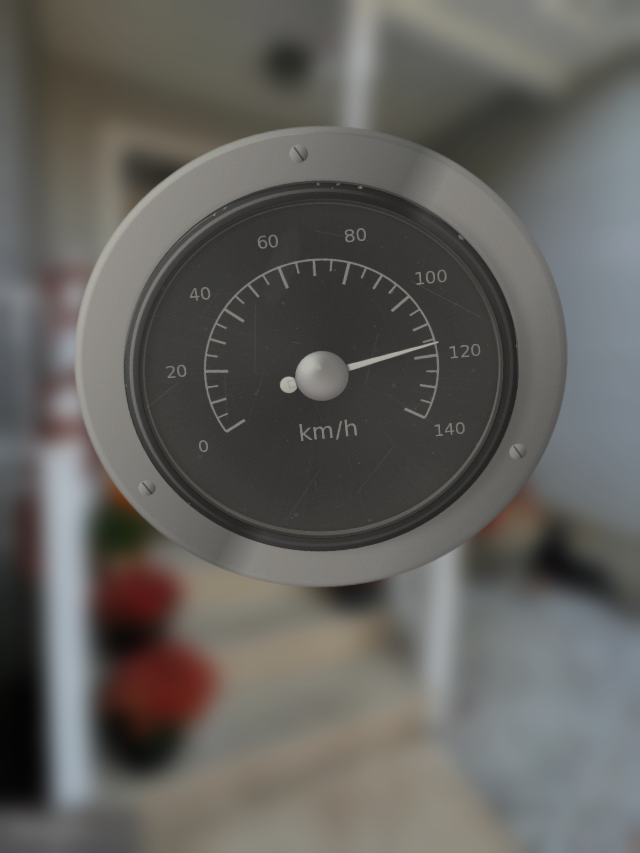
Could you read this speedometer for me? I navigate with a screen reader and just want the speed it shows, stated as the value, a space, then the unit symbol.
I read 115 km/h
